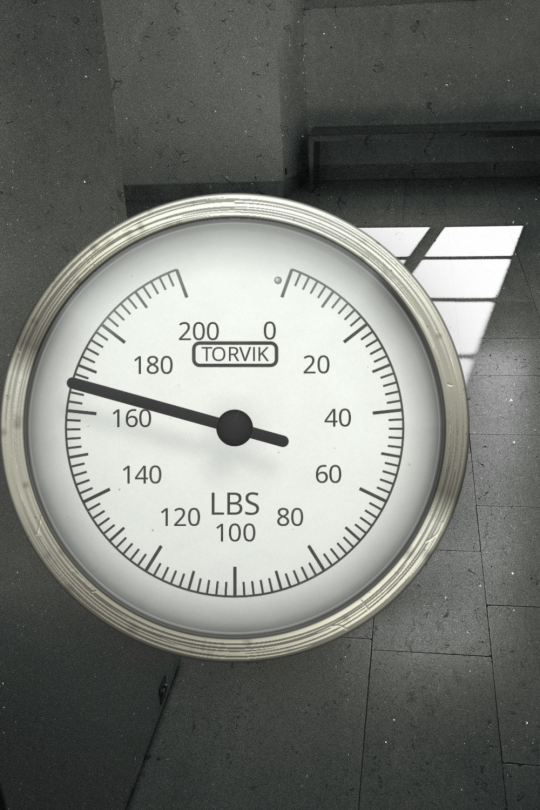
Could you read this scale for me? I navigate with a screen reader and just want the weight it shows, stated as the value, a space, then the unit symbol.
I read 166 lb
